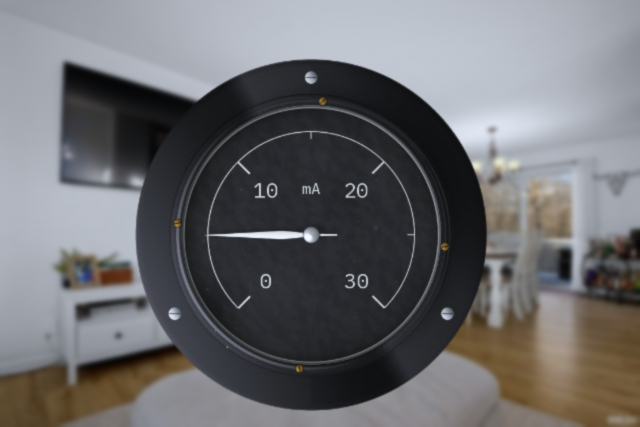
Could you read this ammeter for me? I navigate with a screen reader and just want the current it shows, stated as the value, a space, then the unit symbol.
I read 5 mA
